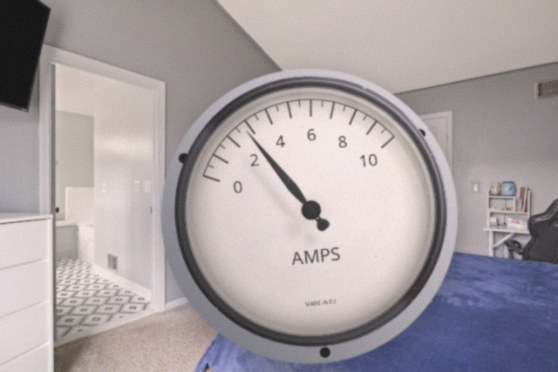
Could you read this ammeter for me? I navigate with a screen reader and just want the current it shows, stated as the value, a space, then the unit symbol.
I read 2.75 A
